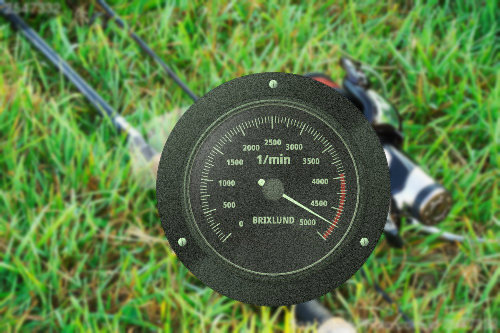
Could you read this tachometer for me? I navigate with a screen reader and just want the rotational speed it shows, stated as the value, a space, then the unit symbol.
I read 4750 rpm
